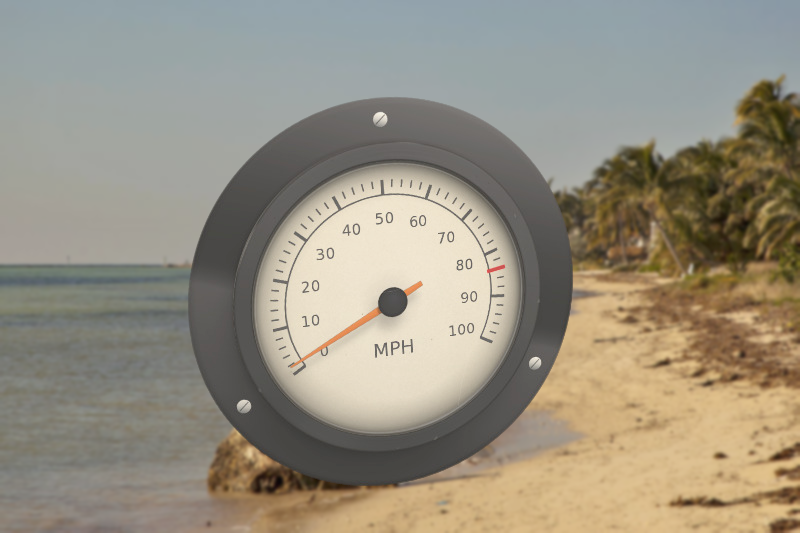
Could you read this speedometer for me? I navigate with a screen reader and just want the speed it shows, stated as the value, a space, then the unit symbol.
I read 2 mph
